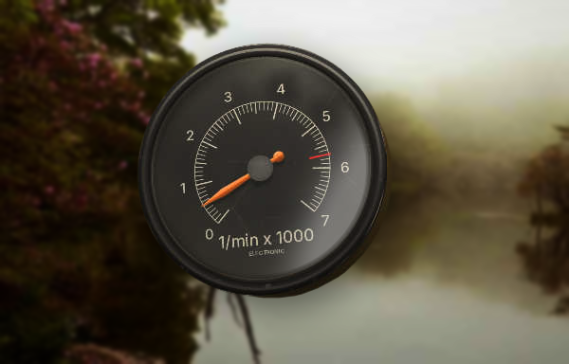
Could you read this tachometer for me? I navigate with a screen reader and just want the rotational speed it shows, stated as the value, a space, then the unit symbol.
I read 500 rpm
